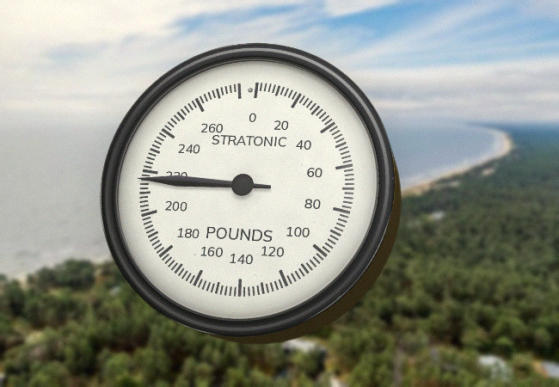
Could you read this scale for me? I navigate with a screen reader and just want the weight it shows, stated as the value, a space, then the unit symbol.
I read 216 lb
